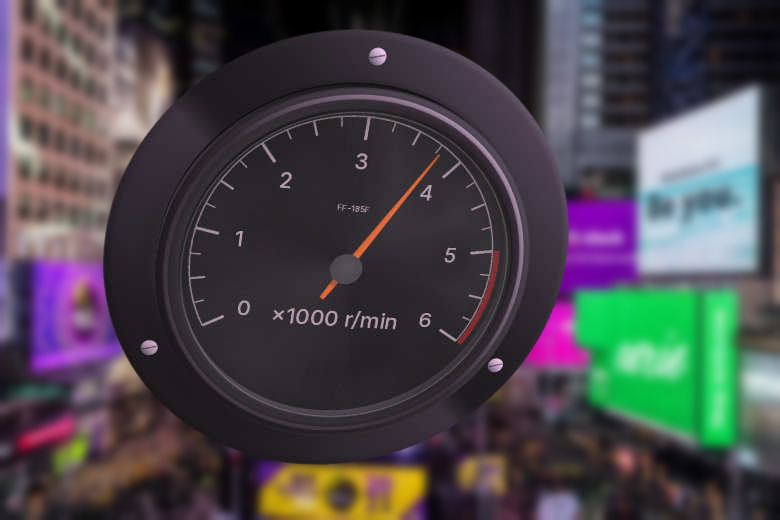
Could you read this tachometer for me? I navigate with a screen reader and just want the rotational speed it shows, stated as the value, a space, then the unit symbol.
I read 3750 rpm
